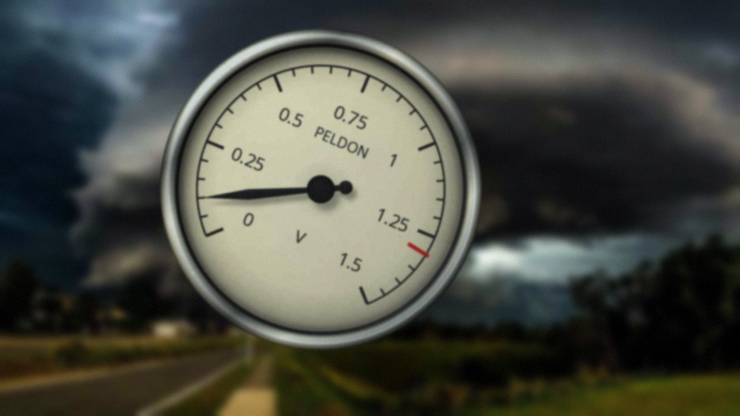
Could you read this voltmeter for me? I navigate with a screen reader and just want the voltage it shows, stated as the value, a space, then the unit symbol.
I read 0.1 V
